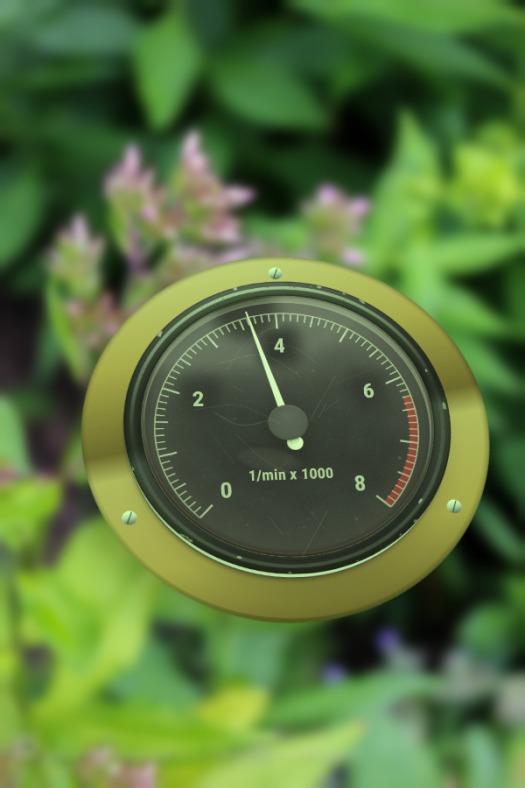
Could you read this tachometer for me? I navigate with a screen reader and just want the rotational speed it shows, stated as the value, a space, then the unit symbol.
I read 3600 rpm
